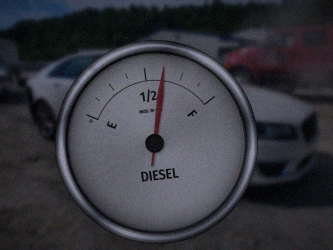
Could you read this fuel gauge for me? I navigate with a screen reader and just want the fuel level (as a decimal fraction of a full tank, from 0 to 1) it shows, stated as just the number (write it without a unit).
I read 0.625
